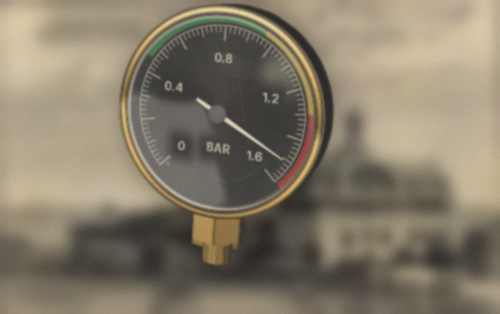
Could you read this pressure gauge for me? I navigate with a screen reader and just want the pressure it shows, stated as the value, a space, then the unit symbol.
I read 1.5 bar
